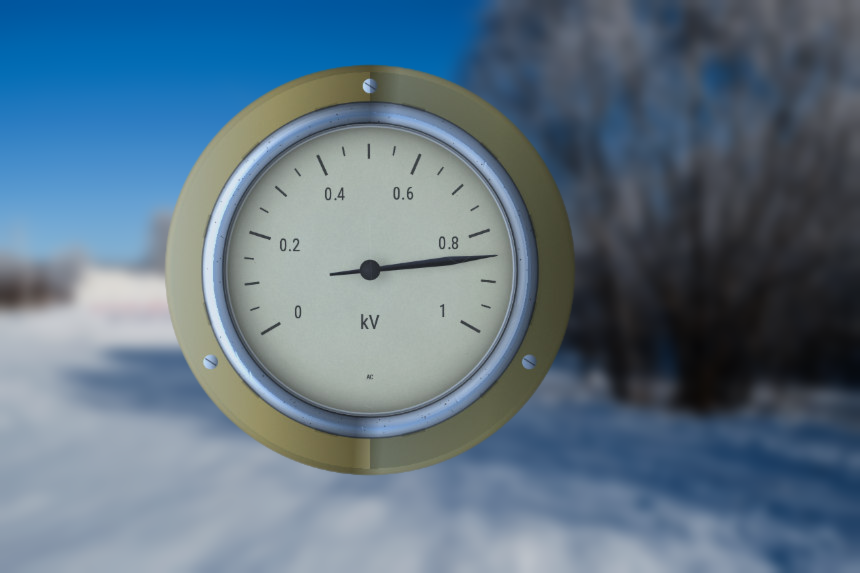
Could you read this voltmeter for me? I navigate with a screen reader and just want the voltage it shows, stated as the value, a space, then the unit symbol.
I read 0.85 kV
